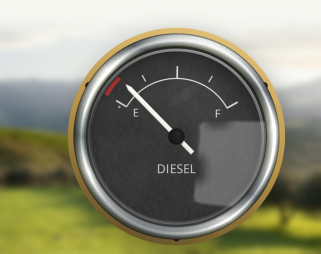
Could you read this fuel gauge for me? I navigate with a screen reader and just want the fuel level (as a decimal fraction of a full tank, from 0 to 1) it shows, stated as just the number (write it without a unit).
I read 0.125
